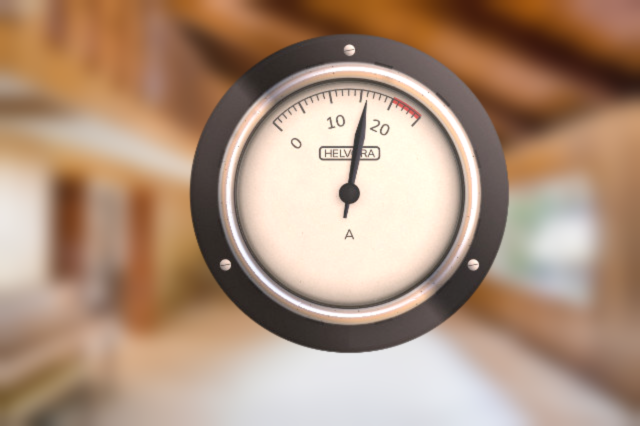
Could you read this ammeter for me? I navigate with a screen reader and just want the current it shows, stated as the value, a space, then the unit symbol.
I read 16 A
